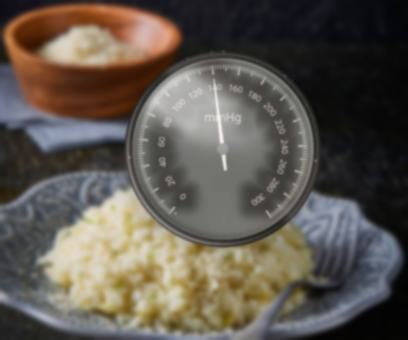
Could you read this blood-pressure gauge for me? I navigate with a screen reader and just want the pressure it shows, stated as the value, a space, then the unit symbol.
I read 140 mmHg
